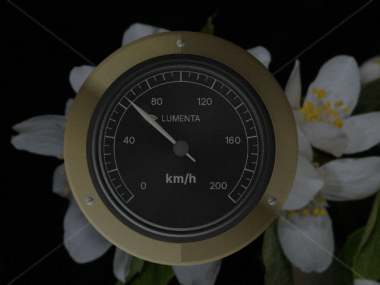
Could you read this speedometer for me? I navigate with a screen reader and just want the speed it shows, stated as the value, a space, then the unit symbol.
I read 65 km/h
